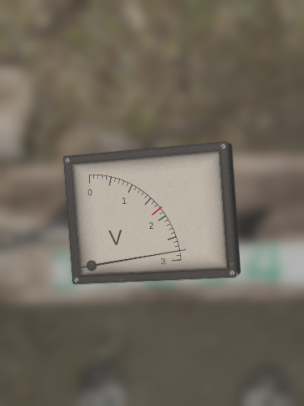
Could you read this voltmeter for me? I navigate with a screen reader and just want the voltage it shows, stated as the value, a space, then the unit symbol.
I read 2.8 V
